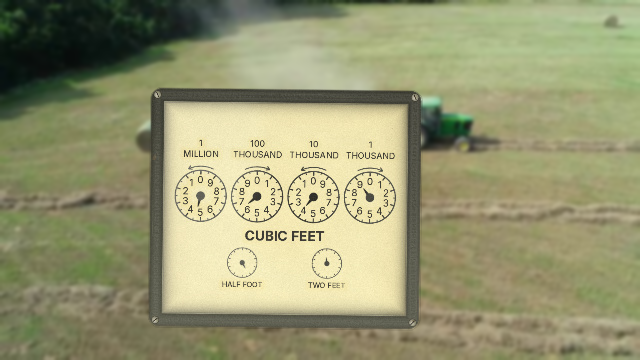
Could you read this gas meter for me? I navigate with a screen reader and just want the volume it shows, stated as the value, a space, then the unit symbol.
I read 463900 ft³
